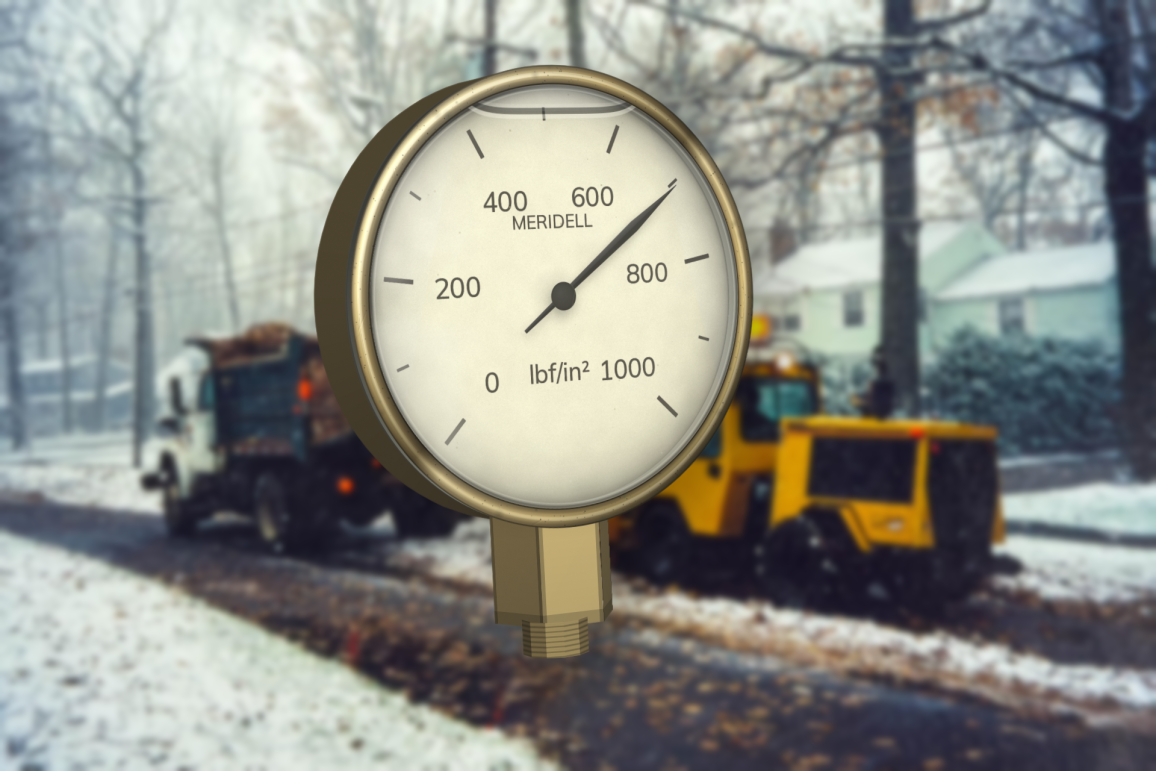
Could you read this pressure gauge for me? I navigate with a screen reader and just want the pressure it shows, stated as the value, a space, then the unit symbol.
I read 700 psi
